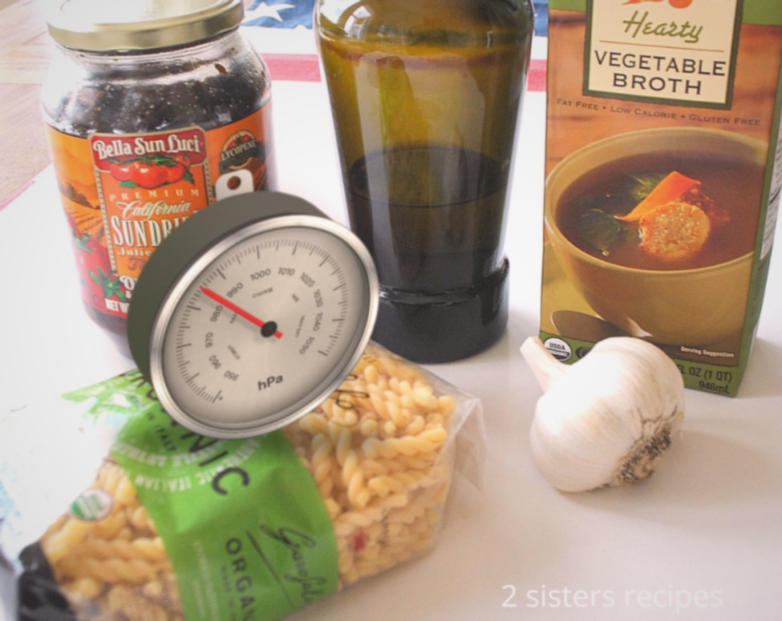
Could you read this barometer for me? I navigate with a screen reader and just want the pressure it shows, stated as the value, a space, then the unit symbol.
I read 985 hPa
